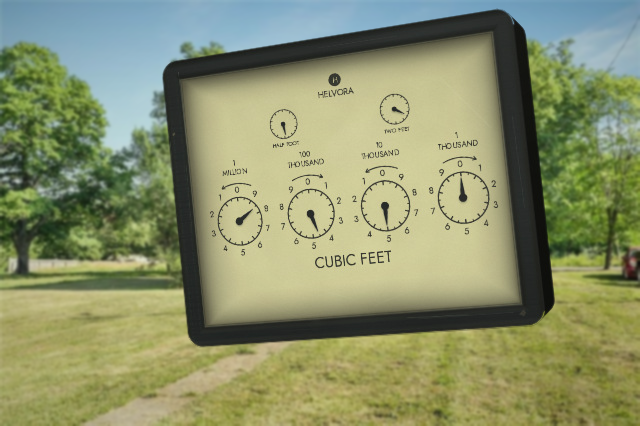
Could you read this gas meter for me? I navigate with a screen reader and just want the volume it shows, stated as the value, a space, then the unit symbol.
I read 845000 ft³
